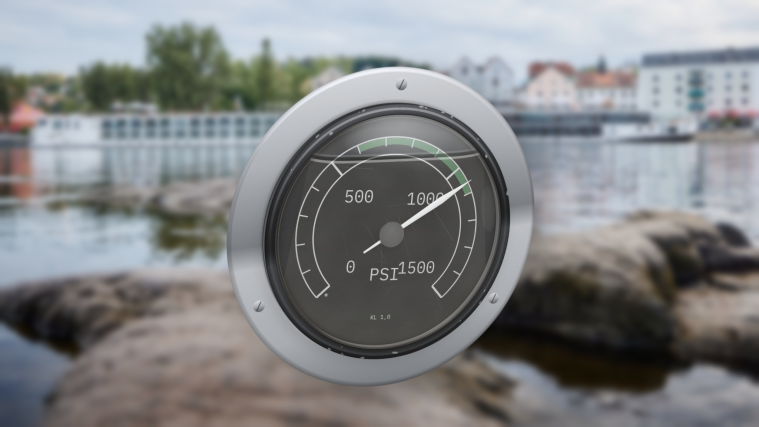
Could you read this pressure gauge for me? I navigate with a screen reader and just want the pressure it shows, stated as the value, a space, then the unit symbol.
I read 1050 psi
